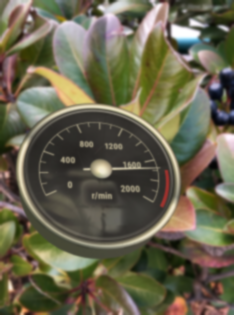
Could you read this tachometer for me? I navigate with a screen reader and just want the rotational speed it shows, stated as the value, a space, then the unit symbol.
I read 1700 rpm
